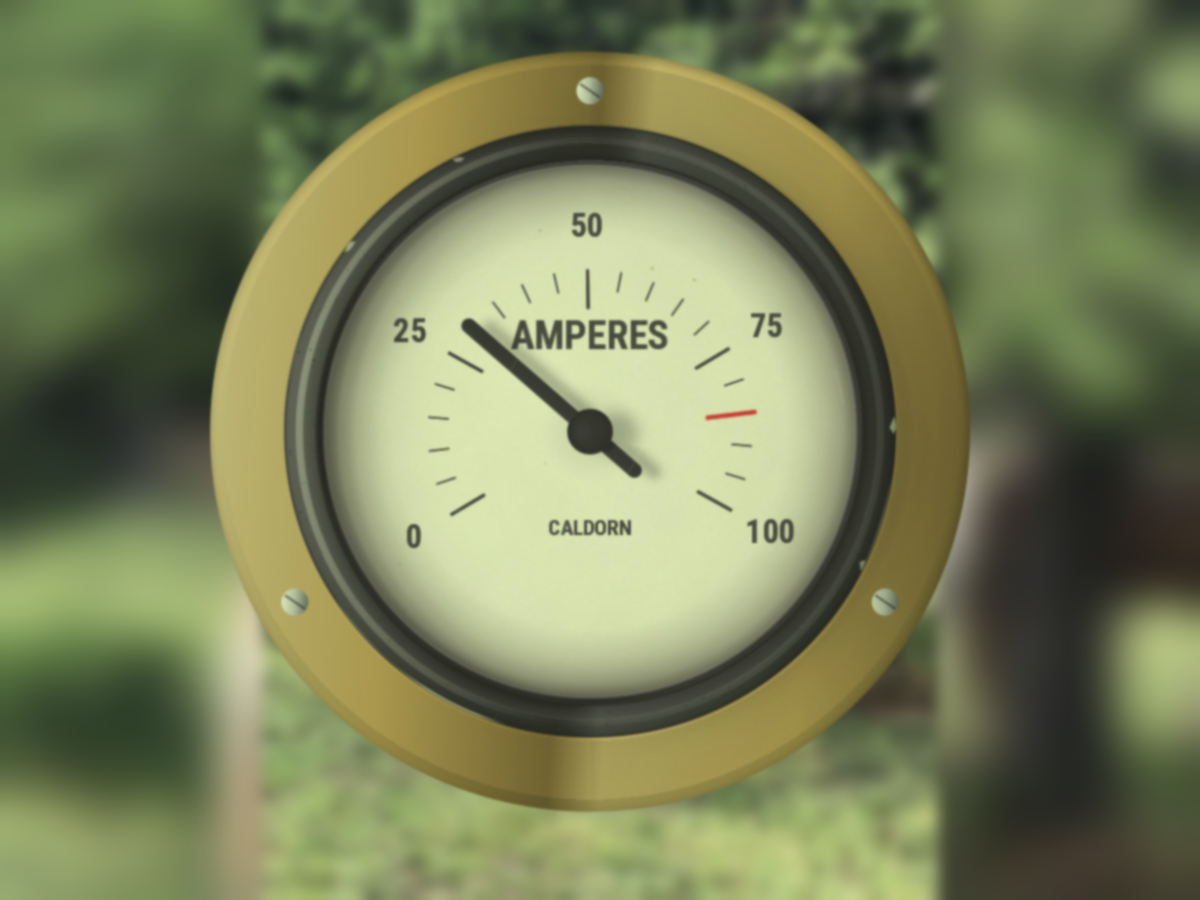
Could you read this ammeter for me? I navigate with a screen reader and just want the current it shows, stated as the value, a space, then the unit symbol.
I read 30 A
